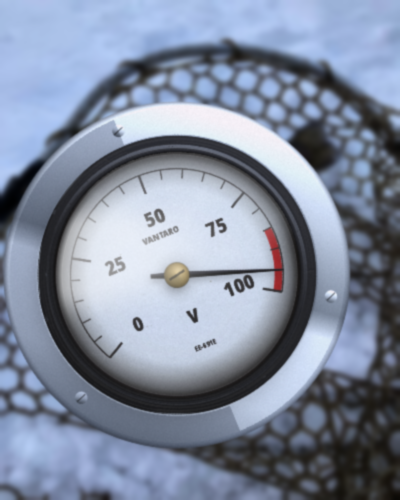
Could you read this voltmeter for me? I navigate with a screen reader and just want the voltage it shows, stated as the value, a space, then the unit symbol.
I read 95 V
